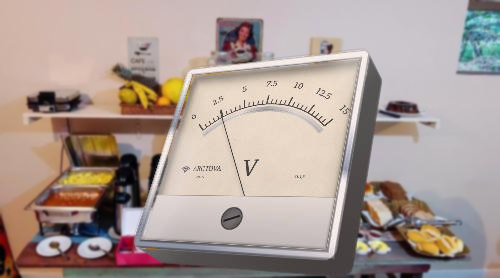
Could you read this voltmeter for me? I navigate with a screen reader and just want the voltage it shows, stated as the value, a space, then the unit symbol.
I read 2.5 V
